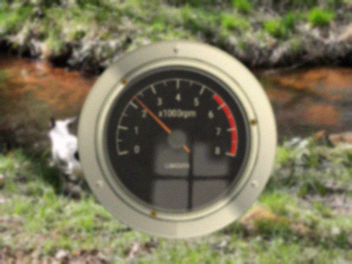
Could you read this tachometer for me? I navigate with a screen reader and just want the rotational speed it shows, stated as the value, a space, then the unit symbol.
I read 2250 rpm
